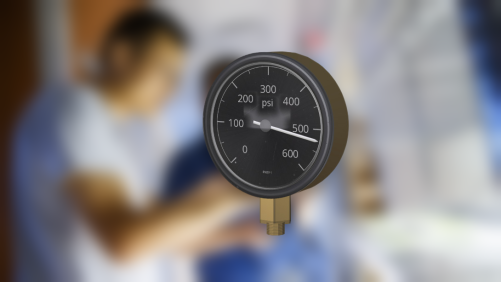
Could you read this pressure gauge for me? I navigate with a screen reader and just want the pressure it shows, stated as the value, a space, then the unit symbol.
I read 525 psi
